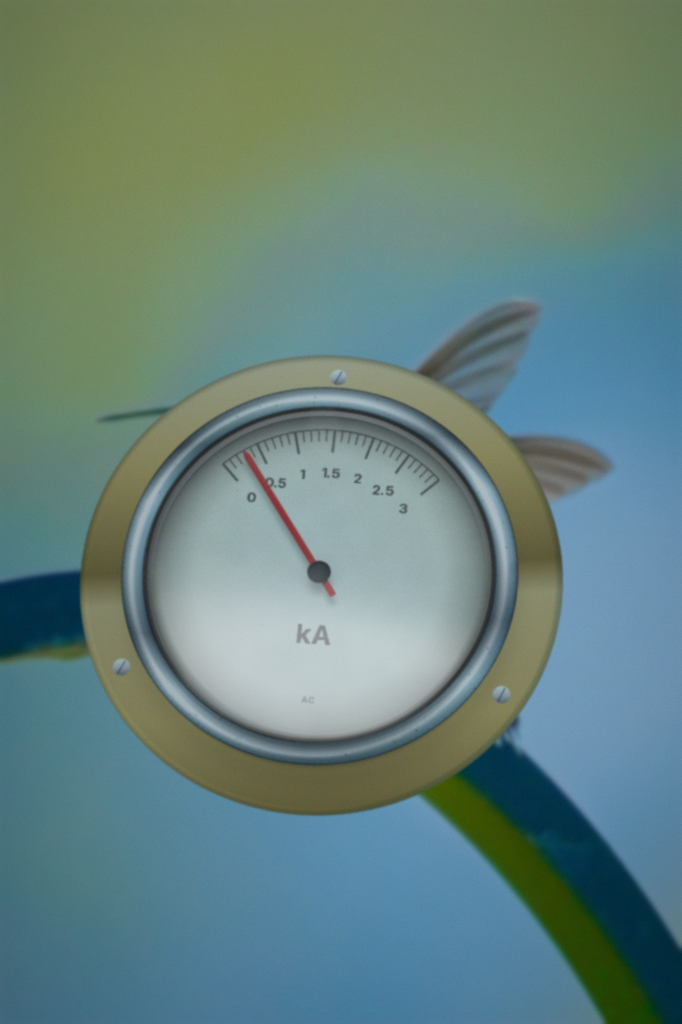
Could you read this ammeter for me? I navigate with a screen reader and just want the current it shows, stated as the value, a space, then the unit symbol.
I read 0.3 kA
